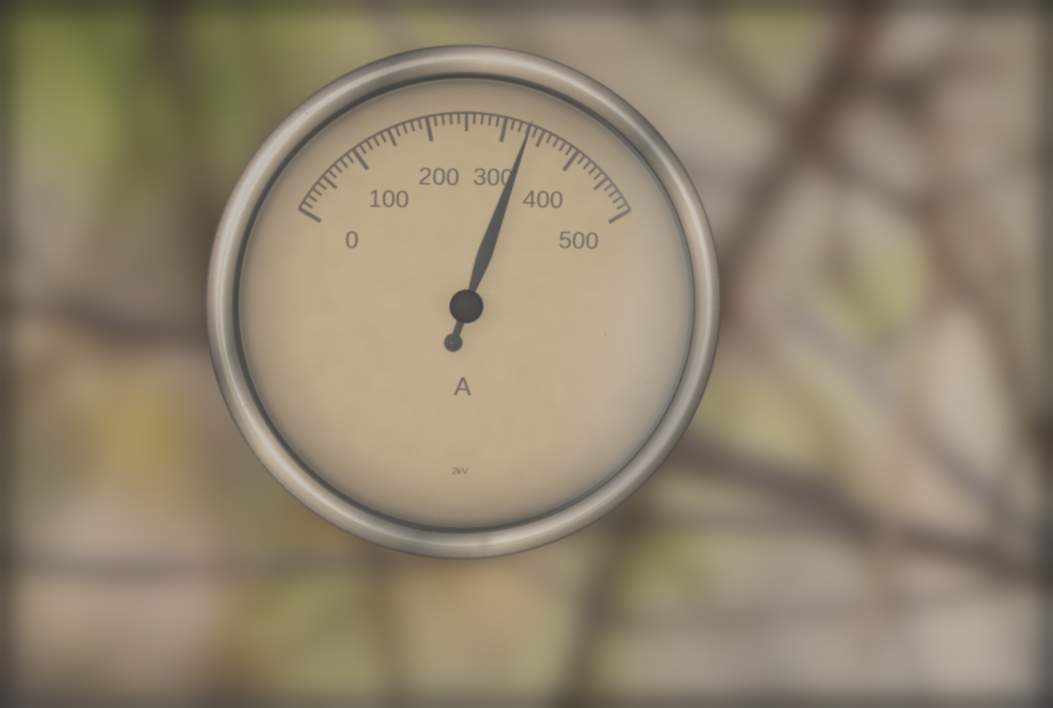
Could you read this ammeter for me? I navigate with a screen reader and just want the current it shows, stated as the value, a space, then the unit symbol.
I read 330 A
